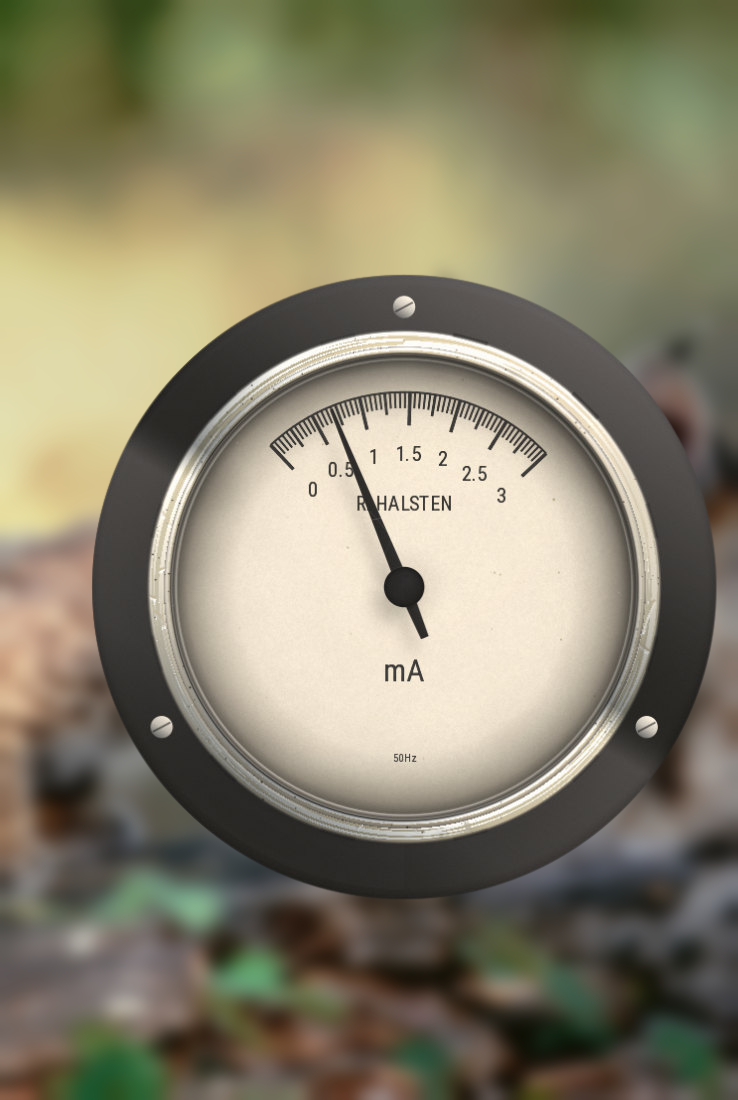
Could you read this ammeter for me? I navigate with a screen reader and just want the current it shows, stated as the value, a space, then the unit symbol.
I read 0.7 mA
